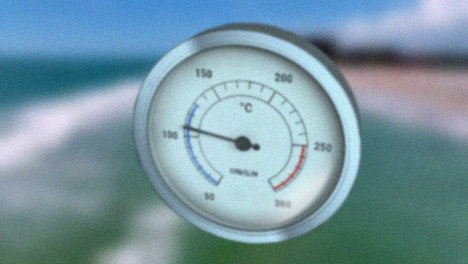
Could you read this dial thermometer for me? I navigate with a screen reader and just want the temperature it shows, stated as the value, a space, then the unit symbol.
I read 110 °C
